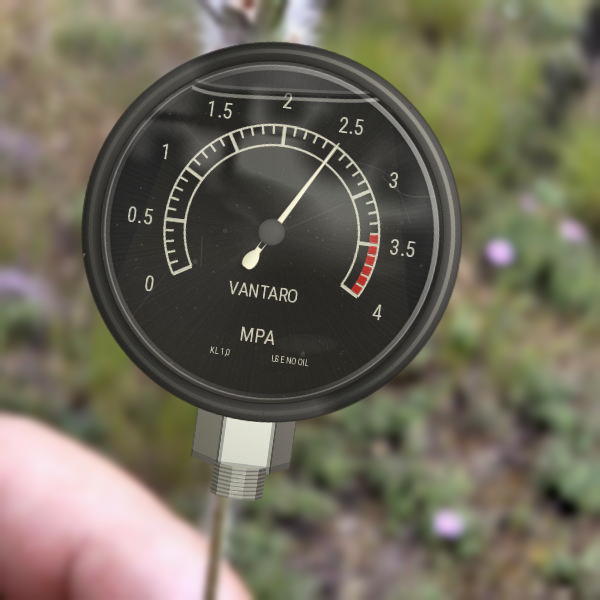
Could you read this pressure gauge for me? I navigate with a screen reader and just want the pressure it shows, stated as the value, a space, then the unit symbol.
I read 2.5 MPa
